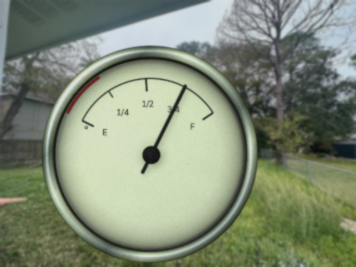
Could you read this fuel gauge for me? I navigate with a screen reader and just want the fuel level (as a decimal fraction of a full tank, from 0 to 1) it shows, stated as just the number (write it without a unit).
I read 0.75
